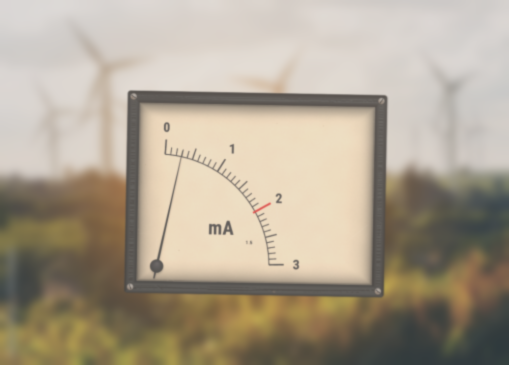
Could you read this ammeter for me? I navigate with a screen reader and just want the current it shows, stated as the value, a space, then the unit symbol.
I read 0.3 mA
